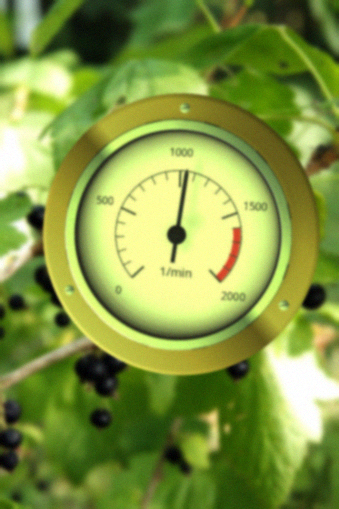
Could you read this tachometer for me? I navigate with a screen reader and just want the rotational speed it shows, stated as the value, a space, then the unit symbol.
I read 1050 rpm
